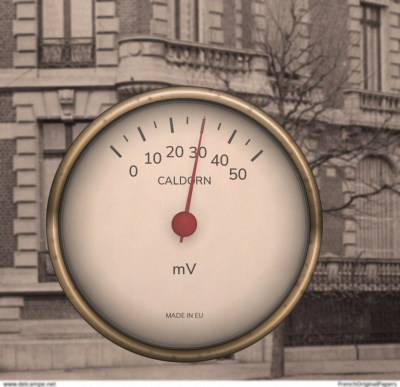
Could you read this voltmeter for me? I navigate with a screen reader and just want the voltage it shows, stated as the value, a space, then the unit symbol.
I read 30 mV
